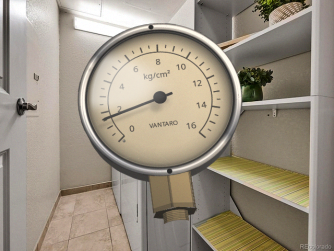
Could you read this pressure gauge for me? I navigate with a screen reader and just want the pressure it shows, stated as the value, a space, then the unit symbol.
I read 1.5 kg/cm²
